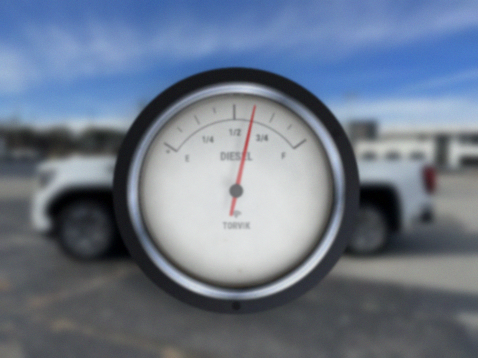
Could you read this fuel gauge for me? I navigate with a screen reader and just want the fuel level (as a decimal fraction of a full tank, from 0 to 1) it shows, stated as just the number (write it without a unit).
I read 0.625
